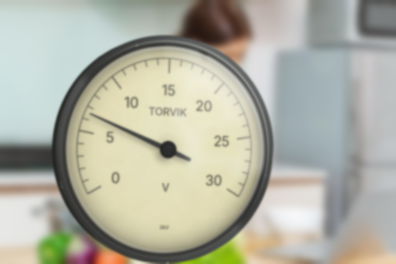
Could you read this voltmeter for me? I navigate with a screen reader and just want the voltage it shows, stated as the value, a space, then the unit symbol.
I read 6.5 V
